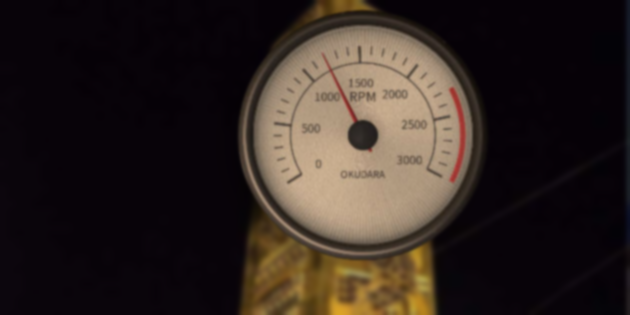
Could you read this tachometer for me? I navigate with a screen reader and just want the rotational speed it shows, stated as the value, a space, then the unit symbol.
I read 1200 rpm
